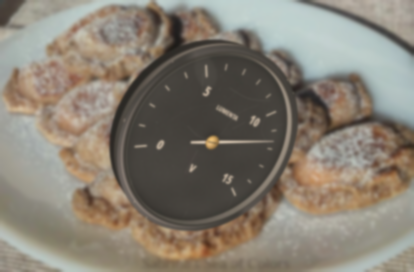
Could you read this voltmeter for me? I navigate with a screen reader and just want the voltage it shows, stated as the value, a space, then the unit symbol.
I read 11.5 V
